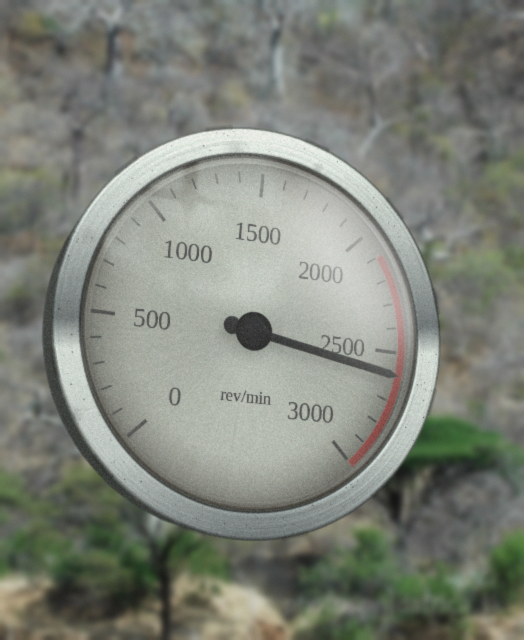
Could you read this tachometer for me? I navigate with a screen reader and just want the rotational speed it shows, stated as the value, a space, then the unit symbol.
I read 2600 rpm
